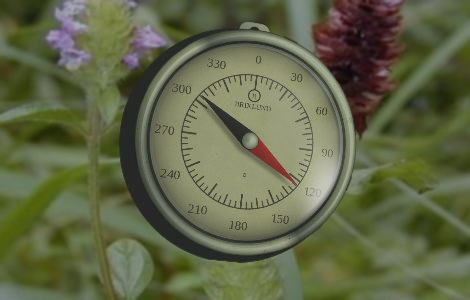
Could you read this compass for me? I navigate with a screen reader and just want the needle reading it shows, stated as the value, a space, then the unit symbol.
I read 125 °
